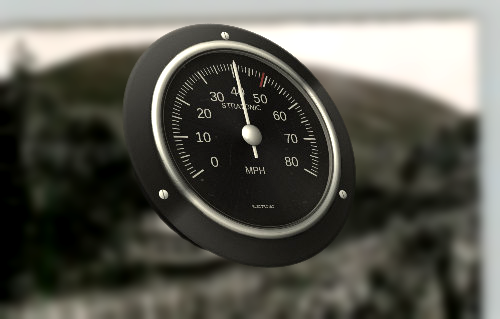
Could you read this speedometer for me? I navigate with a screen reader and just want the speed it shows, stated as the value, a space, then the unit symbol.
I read 40 mph
